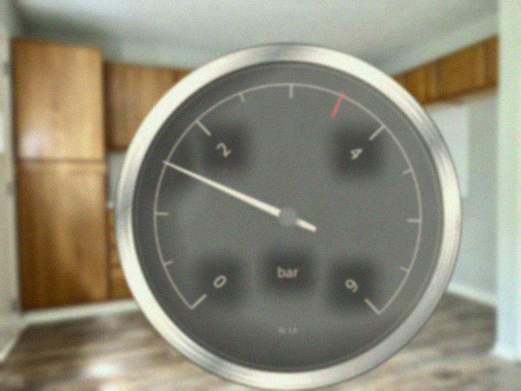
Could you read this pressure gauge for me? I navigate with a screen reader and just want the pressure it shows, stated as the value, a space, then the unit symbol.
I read 1.5 bar
